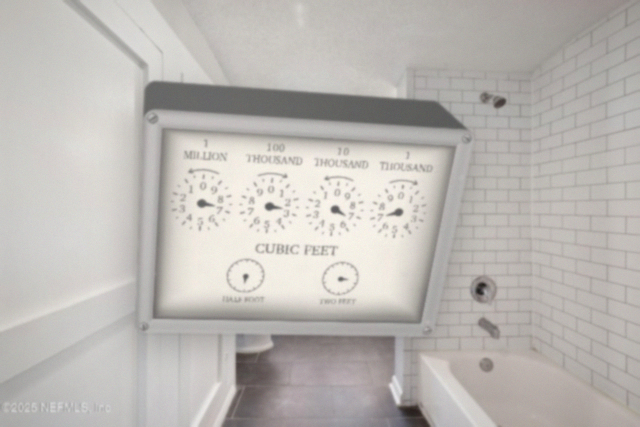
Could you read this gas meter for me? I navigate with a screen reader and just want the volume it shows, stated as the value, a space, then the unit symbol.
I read 726700 ft³
